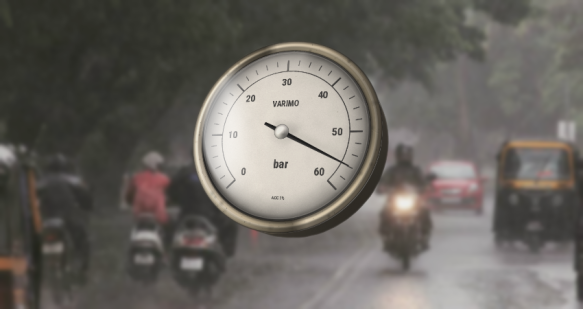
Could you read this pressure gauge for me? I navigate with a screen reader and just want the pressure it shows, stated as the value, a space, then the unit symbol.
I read 56 bar
